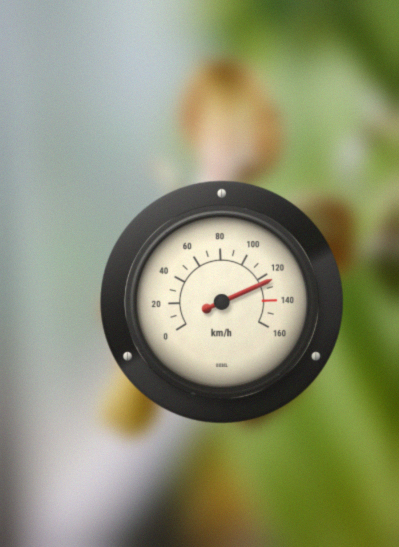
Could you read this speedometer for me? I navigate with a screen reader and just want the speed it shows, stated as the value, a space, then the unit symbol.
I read 125 km/h
